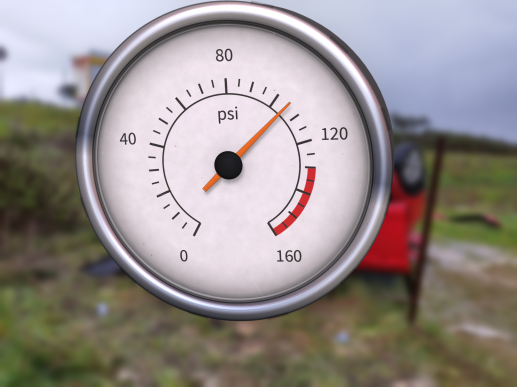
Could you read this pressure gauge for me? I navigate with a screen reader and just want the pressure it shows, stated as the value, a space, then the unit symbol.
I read 105 psi
